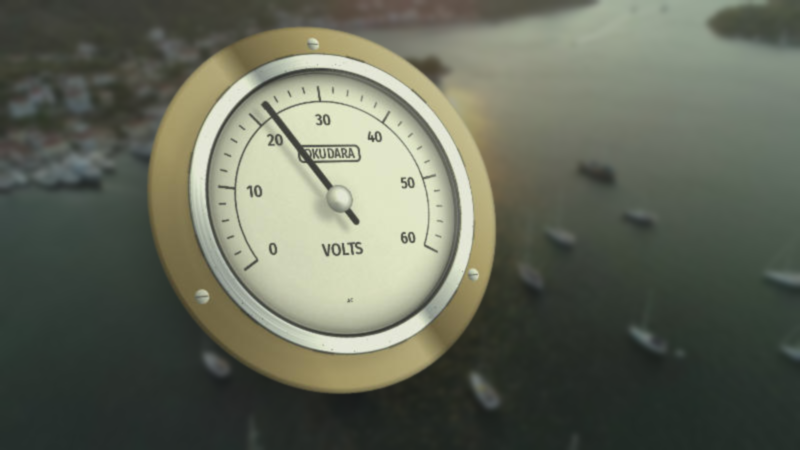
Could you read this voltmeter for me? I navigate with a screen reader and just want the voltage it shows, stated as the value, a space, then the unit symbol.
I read 22 V
